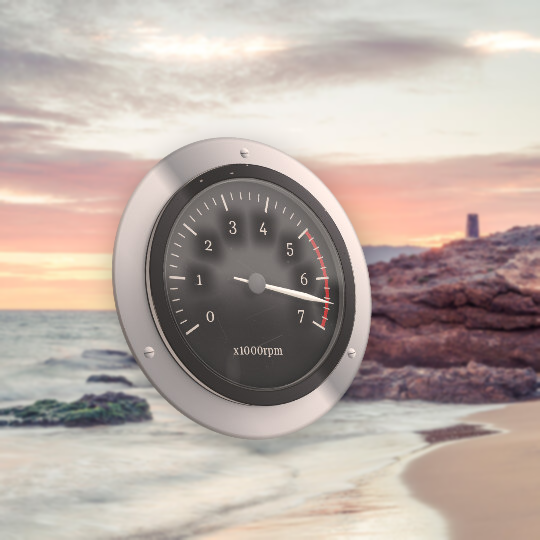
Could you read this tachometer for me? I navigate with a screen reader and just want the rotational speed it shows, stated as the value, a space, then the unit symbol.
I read 6500 rpm
